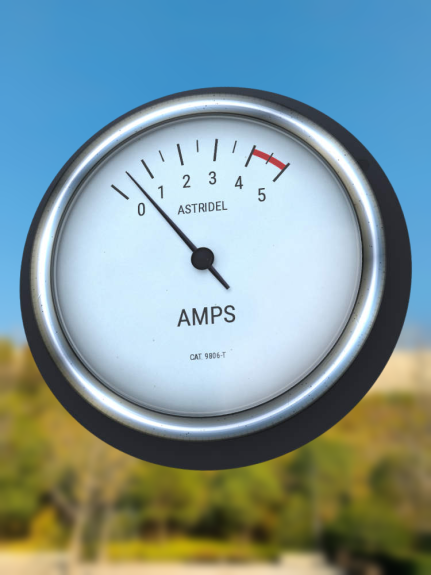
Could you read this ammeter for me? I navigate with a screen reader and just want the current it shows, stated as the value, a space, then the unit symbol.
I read 0.5 A
